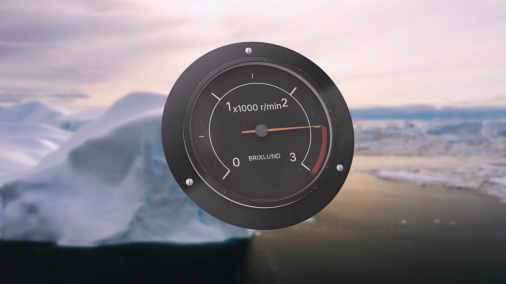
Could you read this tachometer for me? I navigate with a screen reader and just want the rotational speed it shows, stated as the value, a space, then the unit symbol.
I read 2500 rpm
